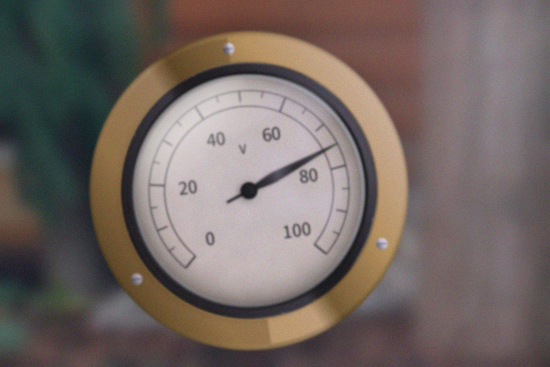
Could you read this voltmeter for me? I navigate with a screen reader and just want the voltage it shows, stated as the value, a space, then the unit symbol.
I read 75 V
